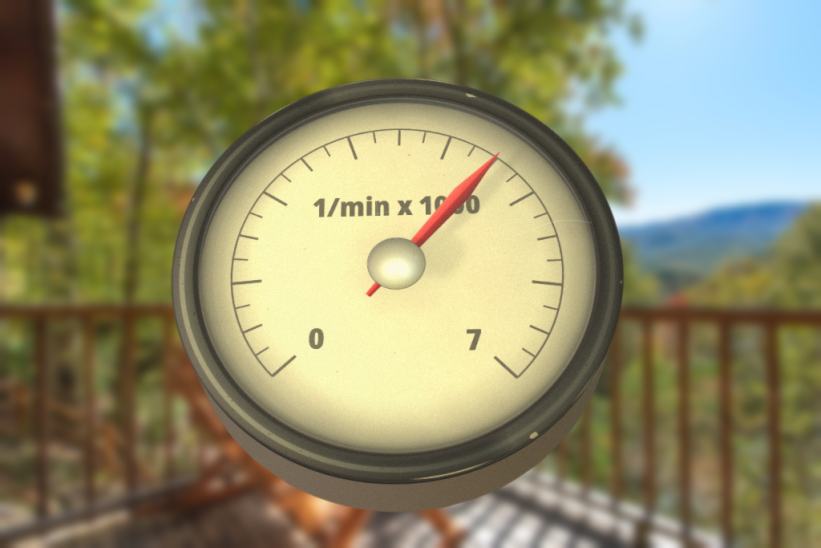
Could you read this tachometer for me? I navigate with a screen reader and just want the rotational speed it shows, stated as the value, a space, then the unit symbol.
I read 4500 rpm
